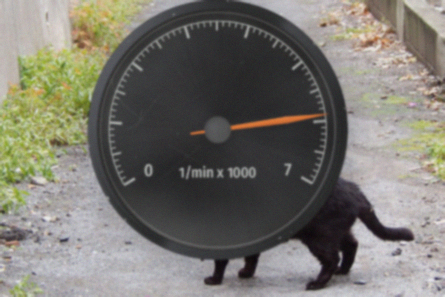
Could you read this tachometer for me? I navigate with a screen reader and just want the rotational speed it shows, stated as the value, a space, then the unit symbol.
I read 5900 rpm
